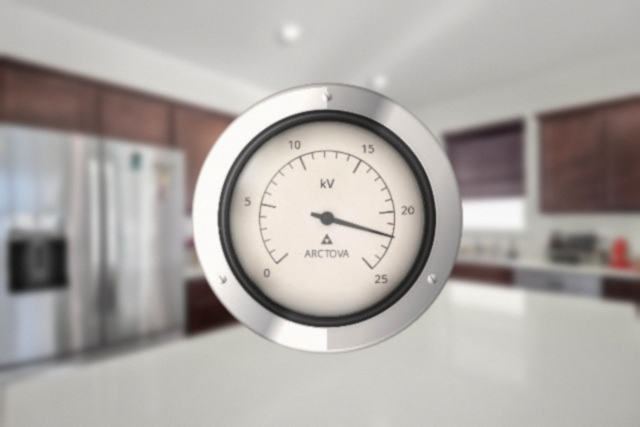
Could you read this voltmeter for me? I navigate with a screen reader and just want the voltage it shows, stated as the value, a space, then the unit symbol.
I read 22 kV
